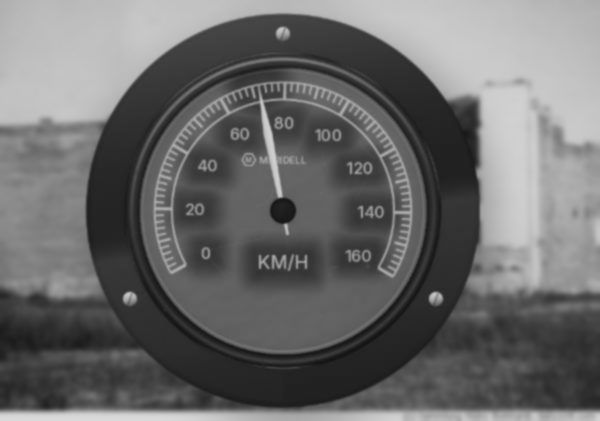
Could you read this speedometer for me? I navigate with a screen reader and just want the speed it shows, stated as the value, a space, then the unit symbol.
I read 72 km/h
